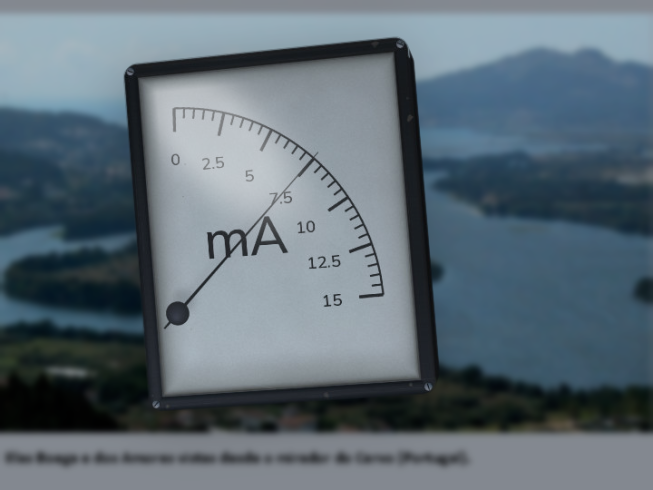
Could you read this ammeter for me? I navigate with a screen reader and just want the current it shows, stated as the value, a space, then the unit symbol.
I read 7.5 mA
